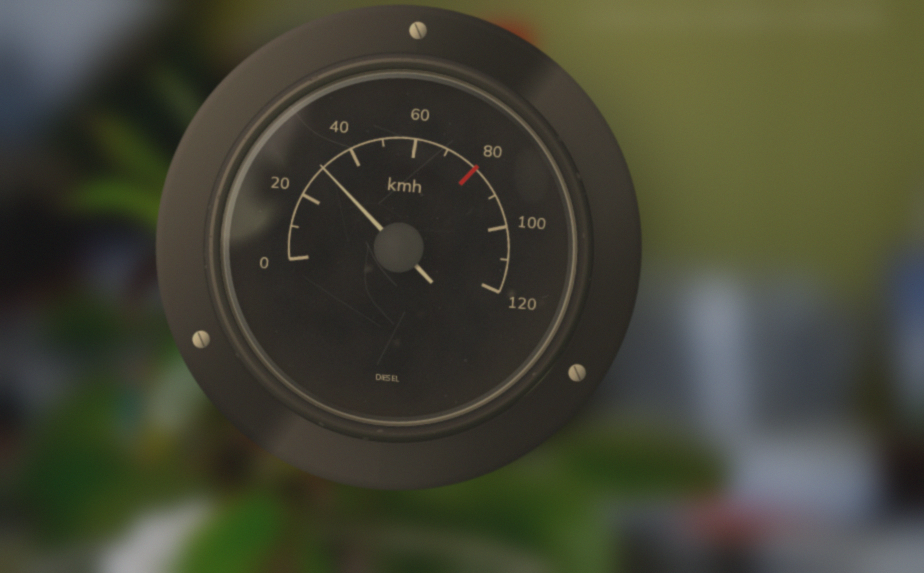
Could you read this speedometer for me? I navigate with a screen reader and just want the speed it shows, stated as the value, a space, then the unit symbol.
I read 30 km/h
